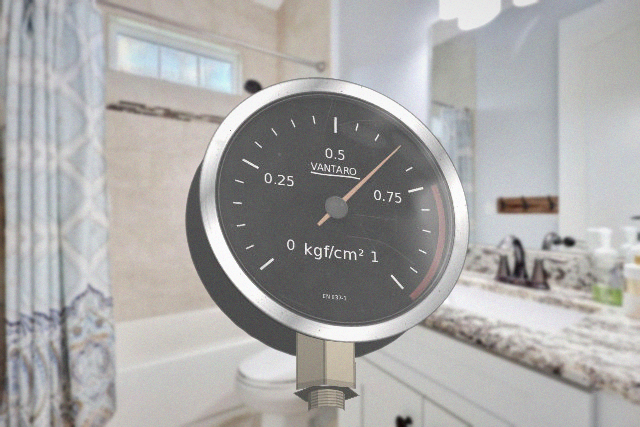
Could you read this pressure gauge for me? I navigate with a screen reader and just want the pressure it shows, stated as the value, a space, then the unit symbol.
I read 0.65 kg/cm²
